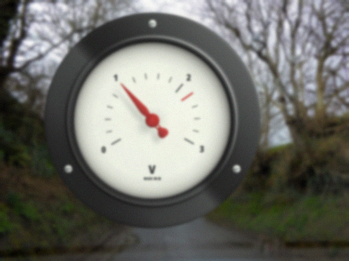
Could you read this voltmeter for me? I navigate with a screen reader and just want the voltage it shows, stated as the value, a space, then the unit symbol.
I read 1 V
